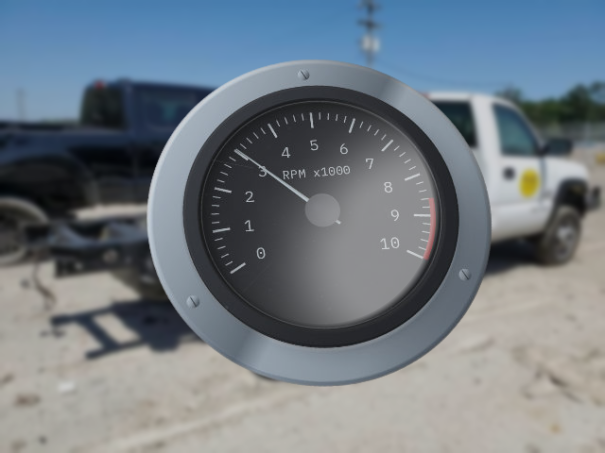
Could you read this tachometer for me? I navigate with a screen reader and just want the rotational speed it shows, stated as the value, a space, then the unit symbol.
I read 3000 rpm
